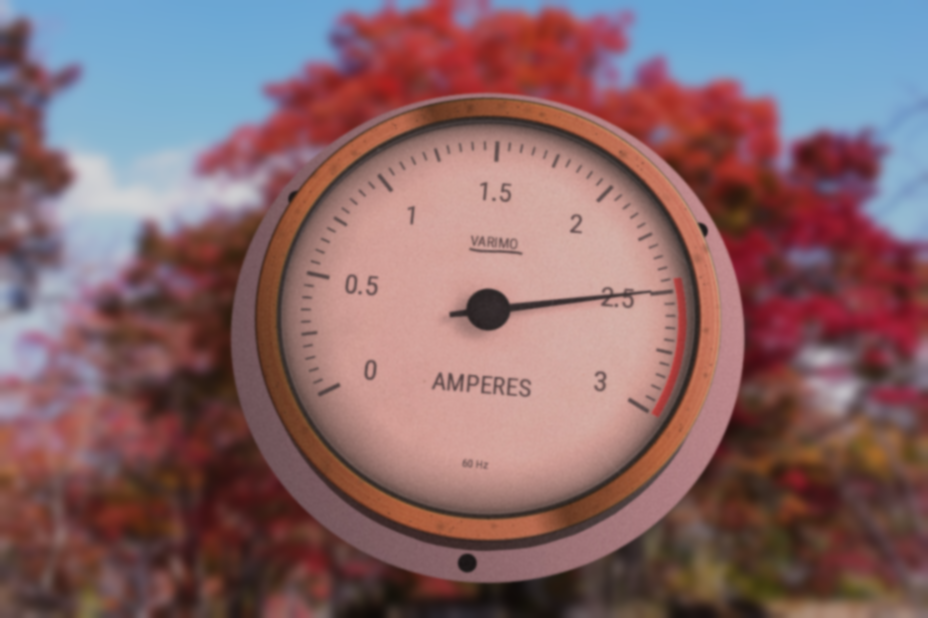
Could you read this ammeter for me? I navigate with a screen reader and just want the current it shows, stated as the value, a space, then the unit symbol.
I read 2.5 A
